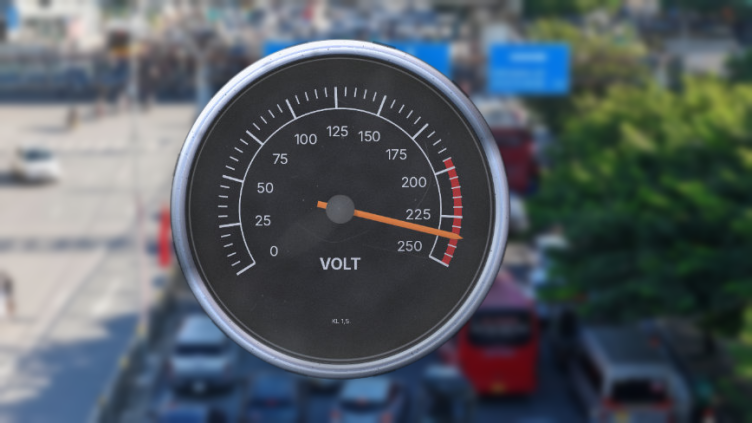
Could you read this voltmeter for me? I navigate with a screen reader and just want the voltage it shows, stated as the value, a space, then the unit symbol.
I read 235 V
